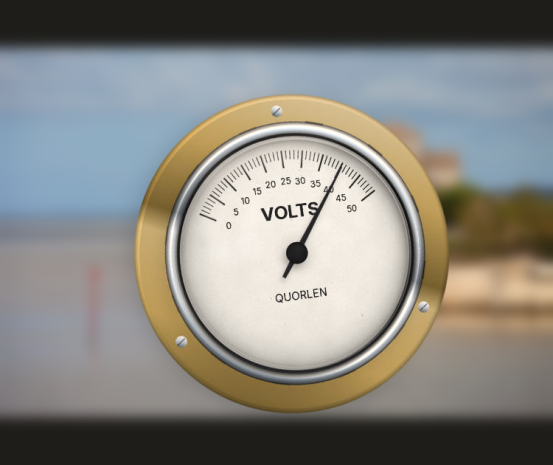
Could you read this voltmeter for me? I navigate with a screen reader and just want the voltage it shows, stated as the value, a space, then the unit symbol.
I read 40 V
